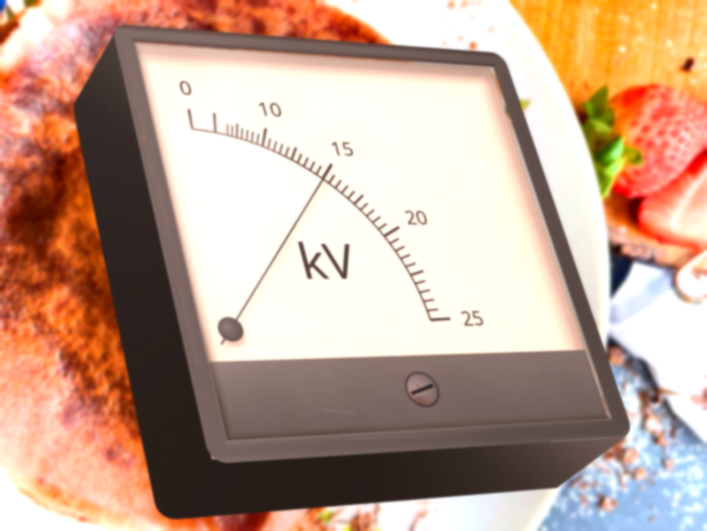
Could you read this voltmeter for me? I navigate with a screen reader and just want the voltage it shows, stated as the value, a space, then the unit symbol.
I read 15 kV
